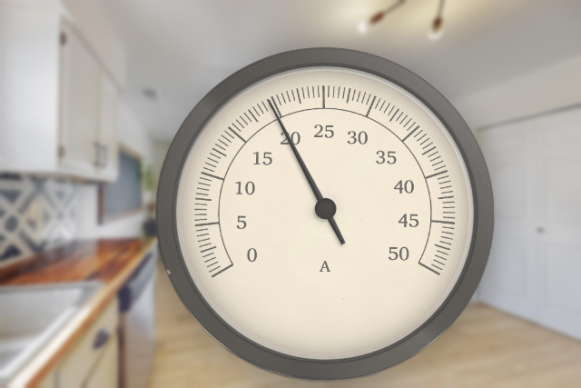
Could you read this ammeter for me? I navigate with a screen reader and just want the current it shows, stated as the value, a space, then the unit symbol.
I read 19.5 A
